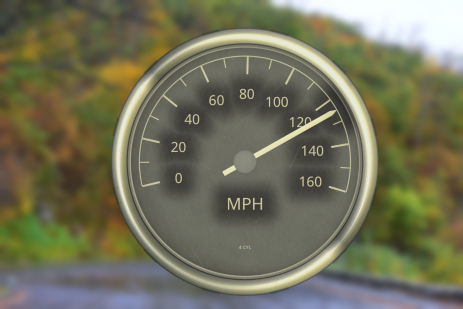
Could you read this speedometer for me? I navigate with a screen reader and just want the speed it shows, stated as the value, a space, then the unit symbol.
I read 125 mph
